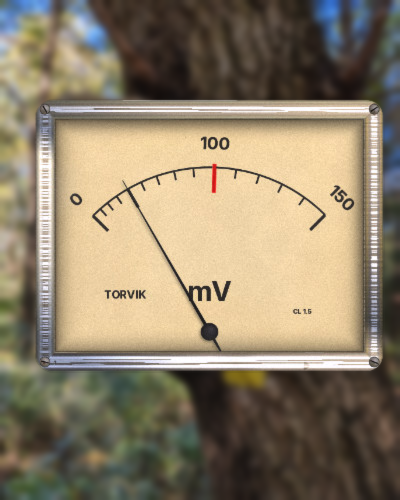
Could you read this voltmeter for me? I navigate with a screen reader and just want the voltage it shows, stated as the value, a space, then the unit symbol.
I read 50 mV
